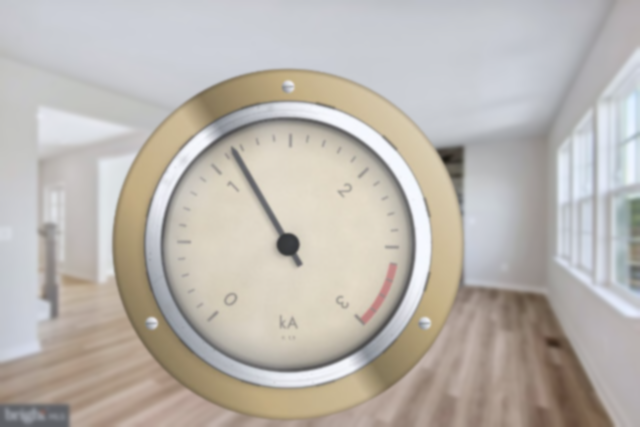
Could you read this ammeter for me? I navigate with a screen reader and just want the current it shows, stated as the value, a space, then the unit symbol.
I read 1.15 kA
